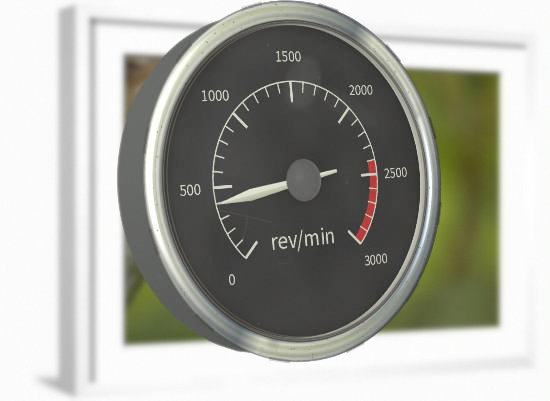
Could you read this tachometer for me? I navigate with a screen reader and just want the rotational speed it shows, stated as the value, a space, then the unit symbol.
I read 400 rpm
